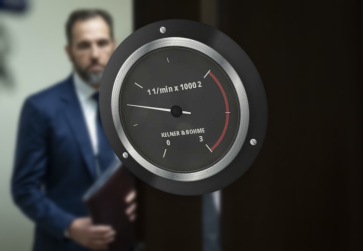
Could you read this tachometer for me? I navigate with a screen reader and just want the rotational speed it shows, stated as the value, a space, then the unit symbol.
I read 750 rpm
